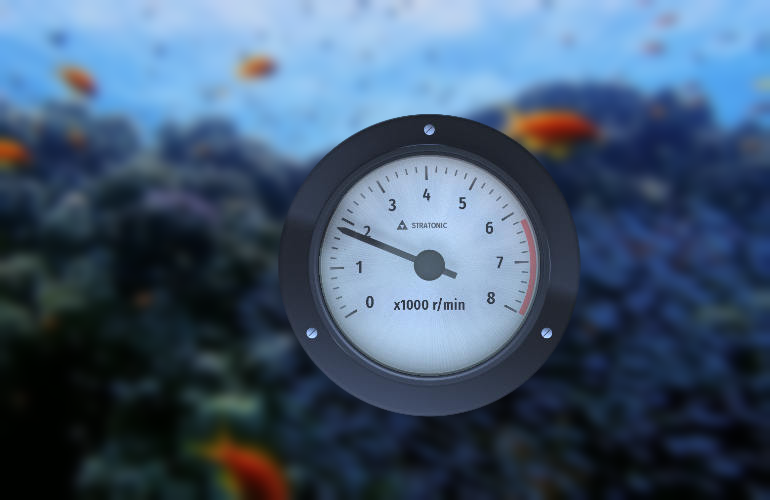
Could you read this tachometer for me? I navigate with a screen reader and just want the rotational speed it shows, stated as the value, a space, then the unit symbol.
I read 1800 rpm
